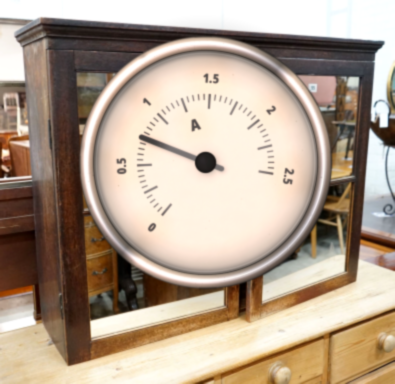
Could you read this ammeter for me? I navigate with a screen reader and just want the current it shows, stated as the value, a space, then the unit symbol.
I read 0.75 A
